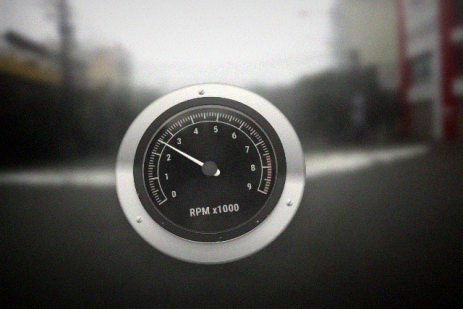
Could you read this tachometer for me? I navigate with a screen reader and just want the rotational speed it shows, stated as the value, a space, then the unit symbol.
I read 2500 rpm
